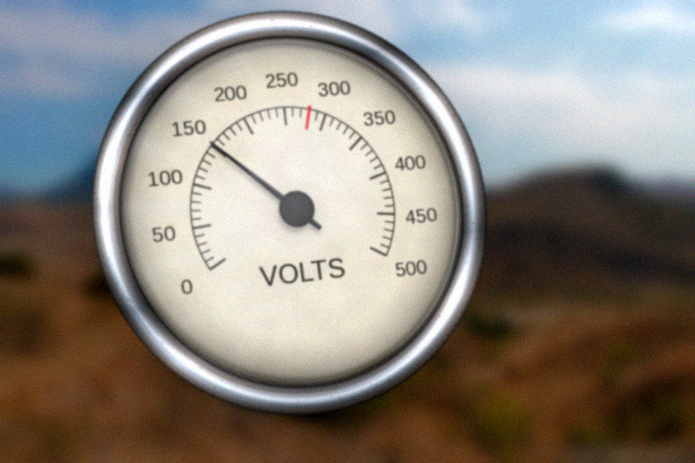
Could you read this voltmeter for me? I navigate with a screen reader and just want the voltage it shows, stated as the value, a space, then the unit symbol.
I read 150 V
